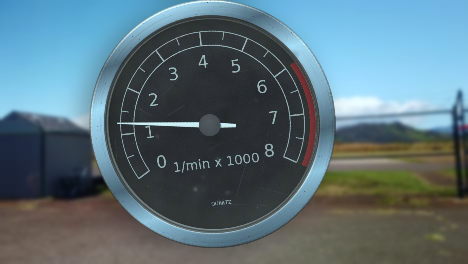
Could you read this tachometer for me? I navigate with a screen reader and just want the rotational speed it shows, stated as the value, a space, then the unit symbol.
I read 1250 rpm
